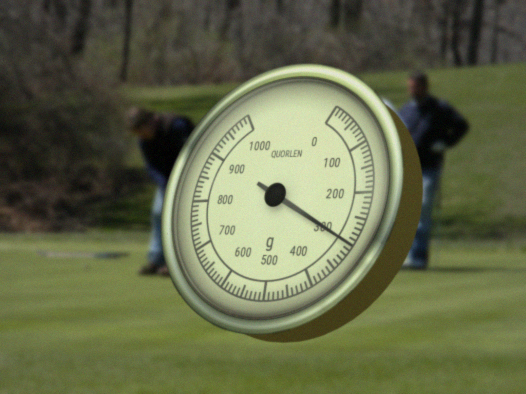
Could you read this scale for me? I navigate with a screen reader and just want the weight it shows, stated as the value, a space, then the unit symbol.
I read 300 g
